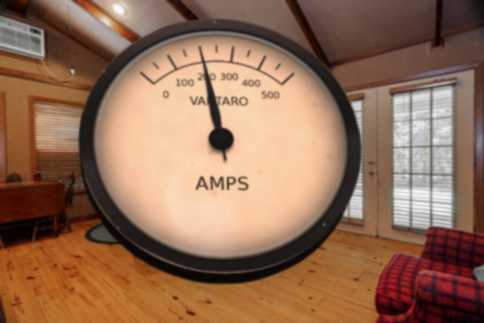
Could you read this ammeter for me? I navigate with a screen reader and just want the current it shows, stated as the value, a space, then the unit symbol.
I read 200 A
